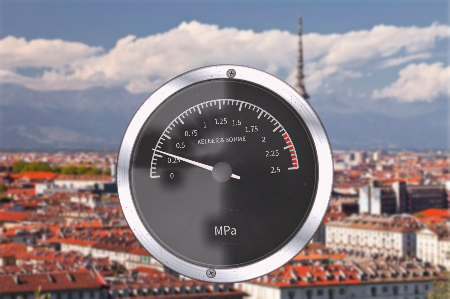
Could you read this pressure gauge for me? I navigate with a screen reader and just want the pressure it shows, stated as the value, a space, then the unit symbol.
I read 0.3 MPa
